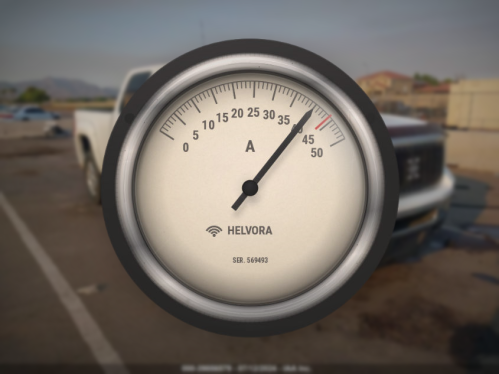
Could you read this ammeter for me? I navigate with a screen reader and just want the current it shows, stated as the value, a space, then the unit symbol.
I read 40 A
